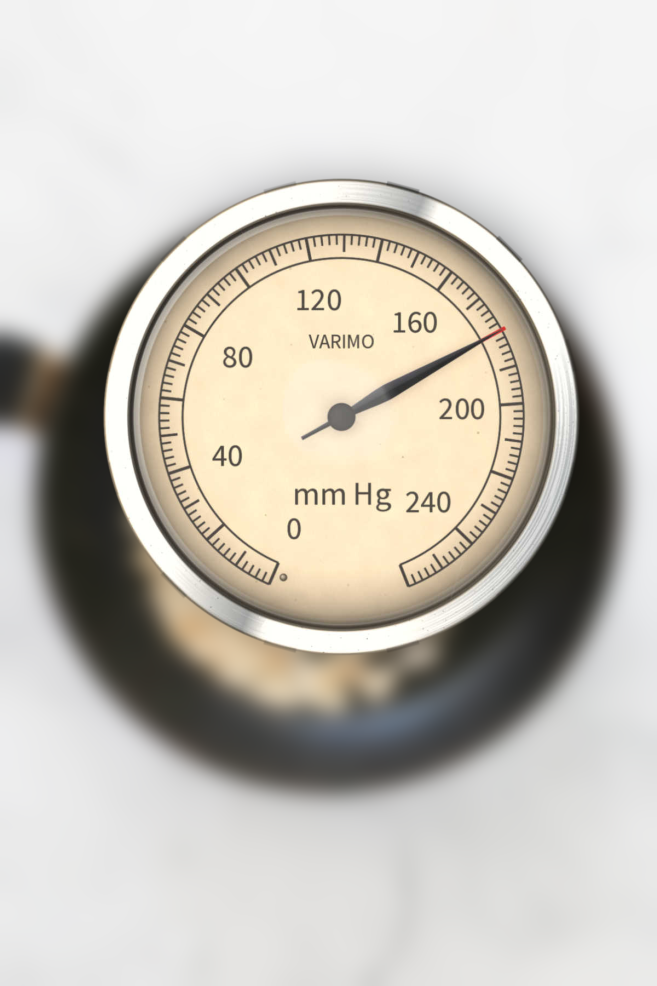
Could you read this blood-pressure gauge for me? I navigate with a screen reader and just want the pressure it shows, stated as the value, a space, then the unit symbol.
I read 180 mmHg
